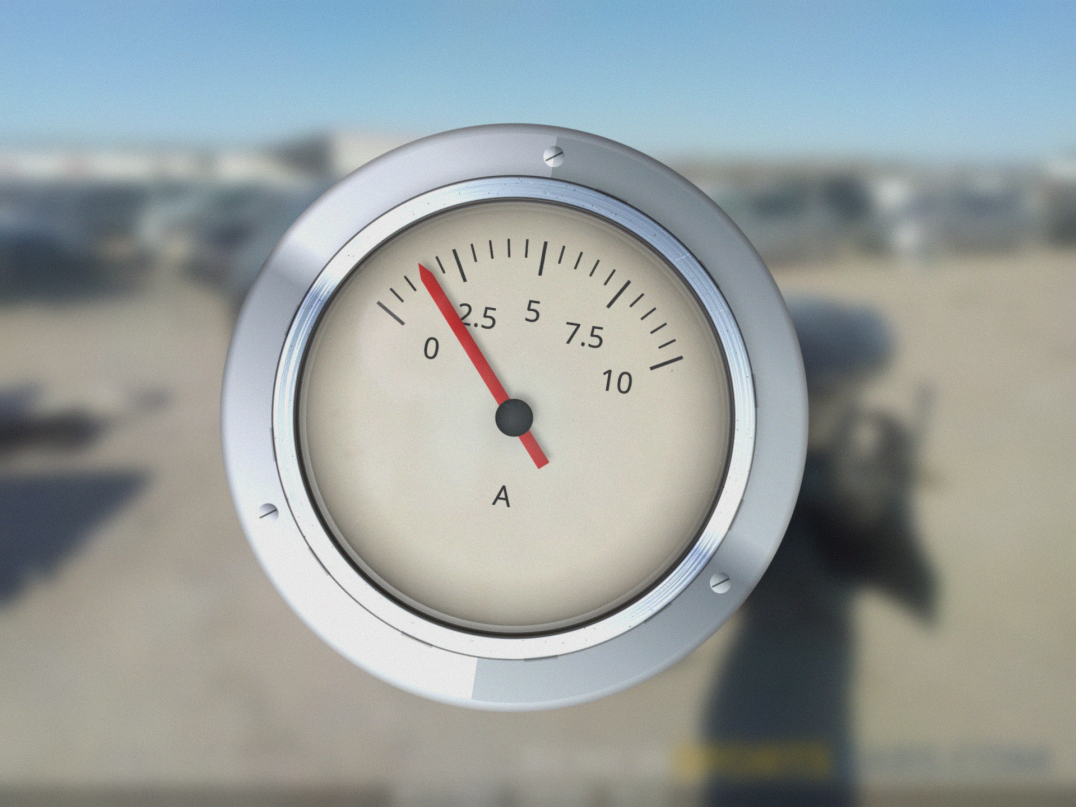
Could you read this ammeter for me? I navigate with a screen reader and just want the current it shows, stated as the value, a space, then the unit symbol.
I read 1.5 A
